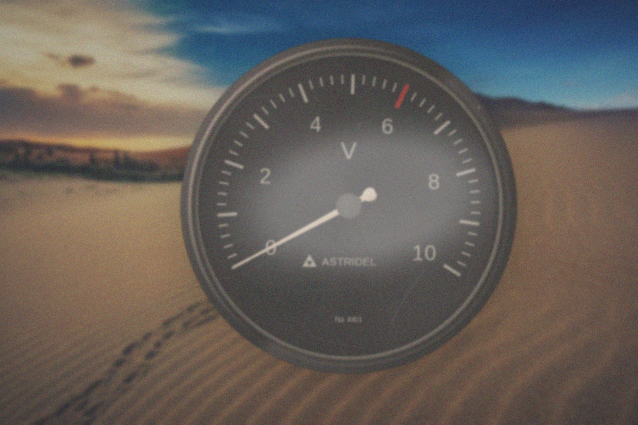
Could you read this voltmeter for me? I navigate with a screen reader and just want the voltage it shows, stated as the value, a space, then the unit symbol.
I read 0 V
